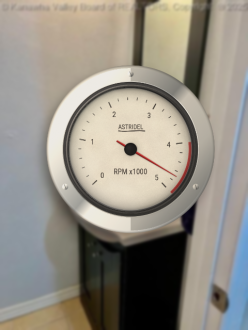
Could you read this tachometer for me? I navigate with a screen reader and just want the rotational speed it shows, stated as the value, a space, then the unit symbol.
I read 4700 rpm
